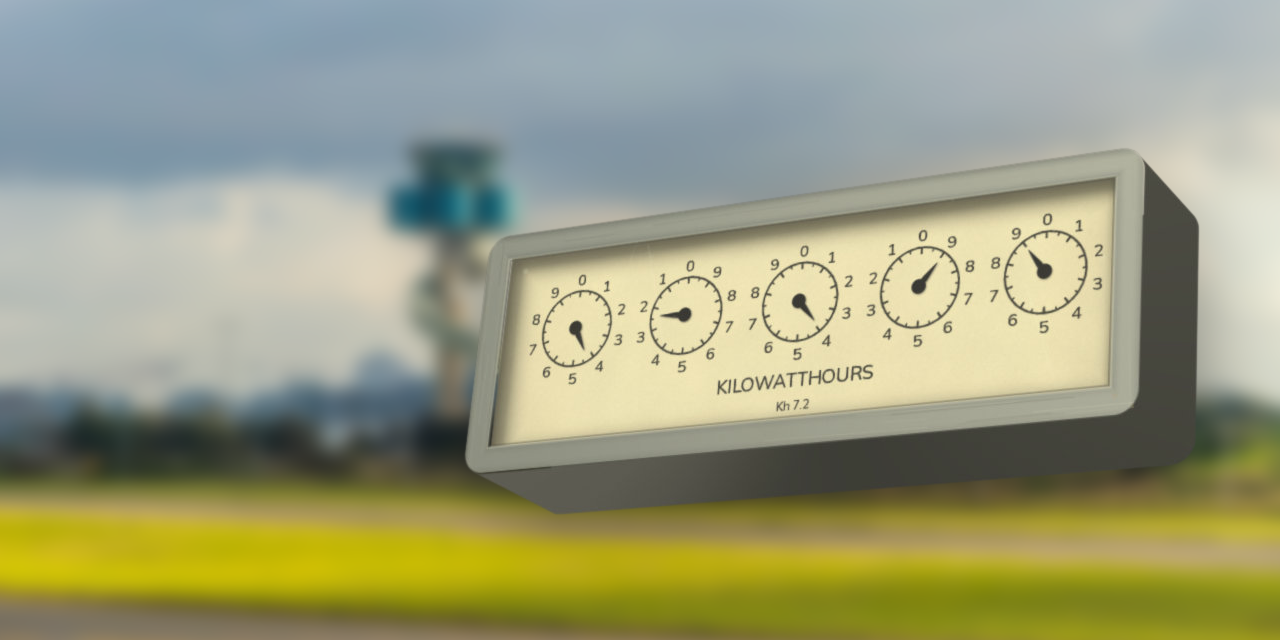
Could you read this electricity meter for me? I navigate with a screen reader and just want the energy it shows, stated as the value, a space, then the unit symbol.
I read 42389 kWh
